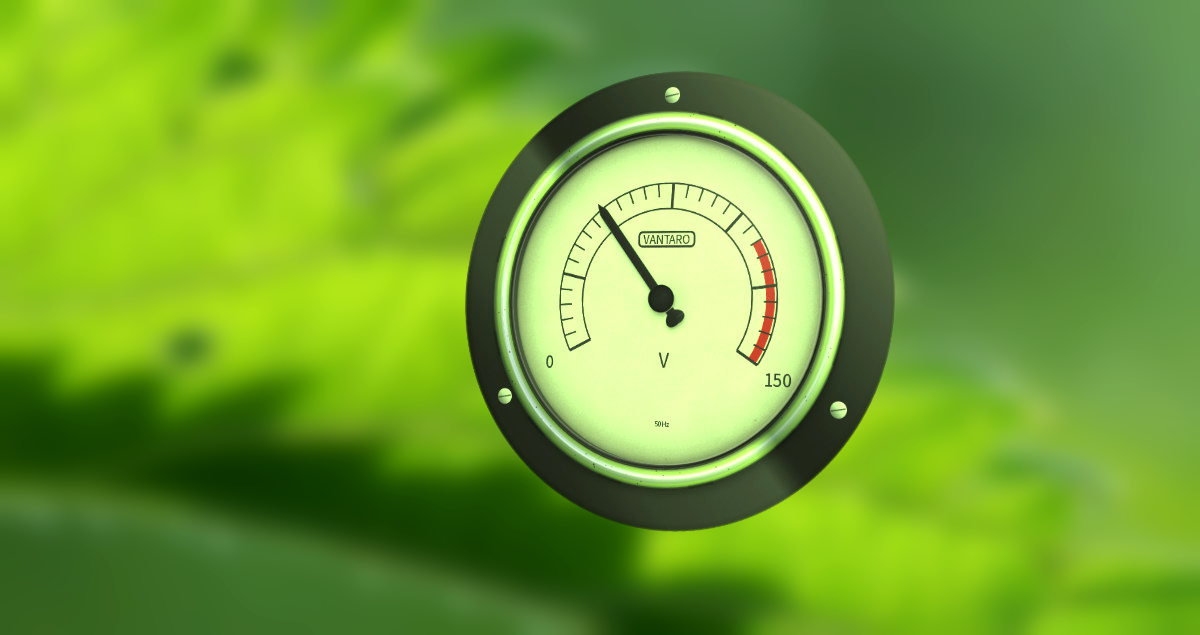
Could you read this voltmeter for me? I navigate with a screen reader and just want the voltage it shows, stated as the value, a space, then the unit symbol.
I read 50 V
